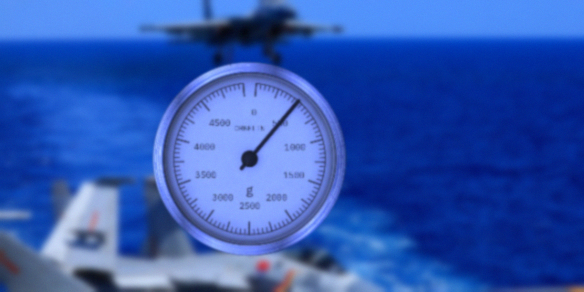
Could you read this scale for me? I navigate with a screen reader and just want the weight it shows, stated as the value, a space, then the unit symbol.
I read 500 g
